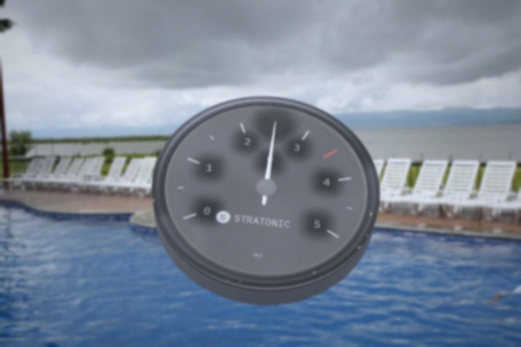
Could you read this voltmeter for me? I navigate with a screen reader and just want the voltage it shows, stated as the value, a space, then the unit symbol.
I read 2.5 V
